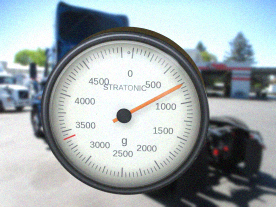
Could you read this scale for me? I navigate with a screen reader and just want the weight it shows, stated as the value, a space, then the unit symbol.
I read 750 g
